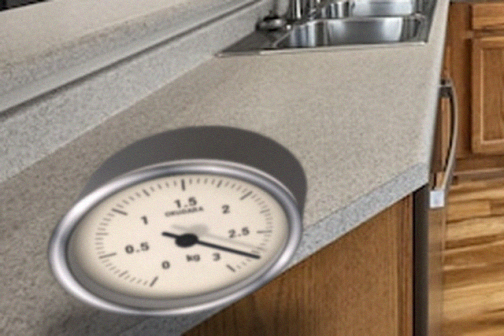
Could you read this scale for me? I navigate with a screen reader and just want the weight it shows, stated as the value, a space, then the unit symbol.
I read 2.75 kg
